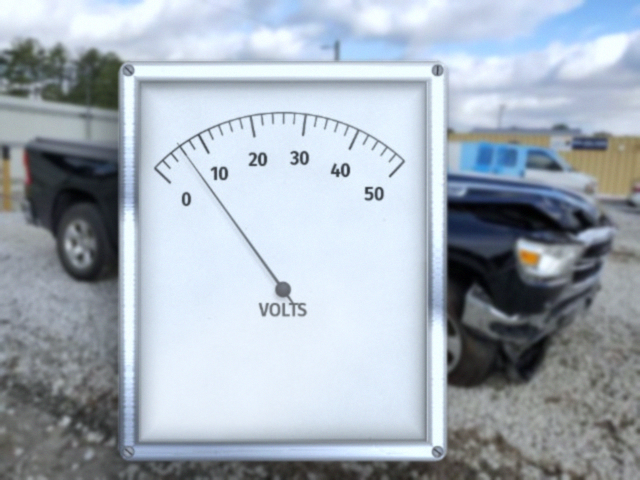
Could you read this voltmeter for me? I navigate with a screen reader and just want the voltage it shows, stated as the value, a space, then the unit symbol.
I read 6 V
